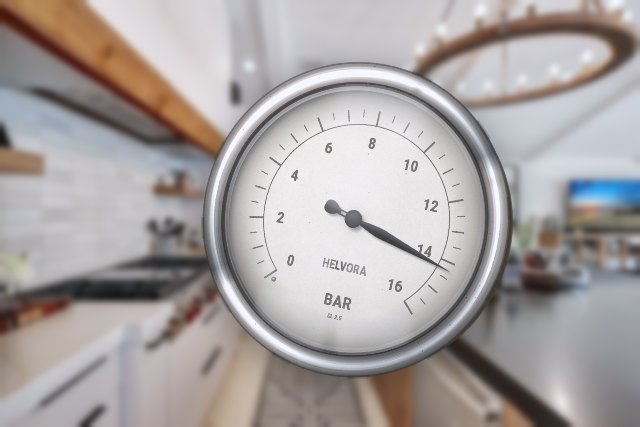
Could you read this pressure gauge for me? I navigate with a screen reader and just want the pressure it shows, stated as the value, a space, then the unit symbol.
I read 14.25 bar
